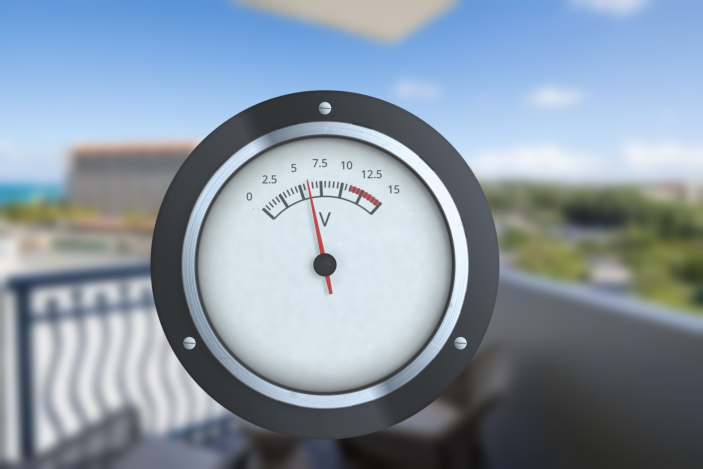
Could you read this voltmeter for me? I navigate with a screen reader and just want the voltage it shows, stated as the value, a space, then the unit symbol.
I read 6 V
